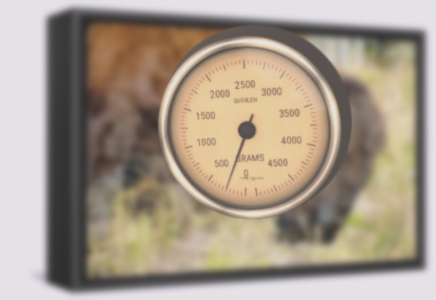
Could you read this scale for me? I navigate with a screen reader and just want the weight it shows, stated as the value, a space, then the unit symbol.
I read 250 g
